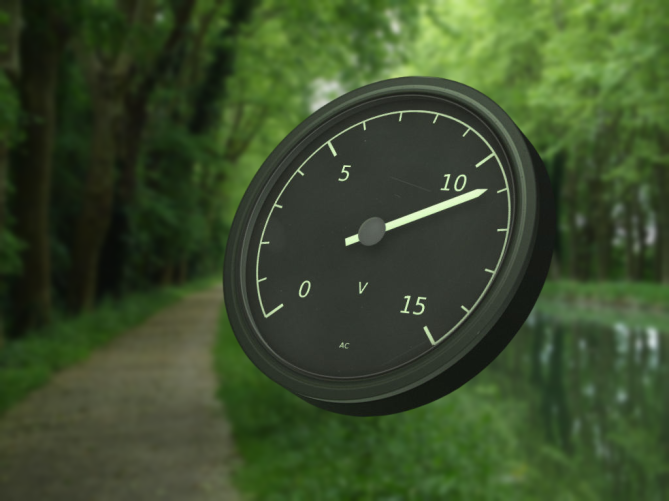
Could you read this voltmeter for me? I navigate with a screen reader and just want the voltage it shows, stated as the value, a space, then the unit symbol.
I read 11 V
